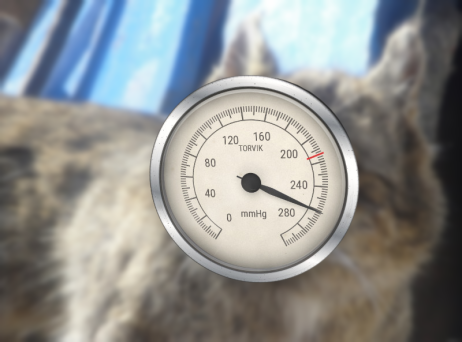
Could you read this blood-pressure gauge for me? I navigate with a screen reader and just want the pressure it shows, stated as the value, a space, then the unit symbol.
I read 260 mmHg
